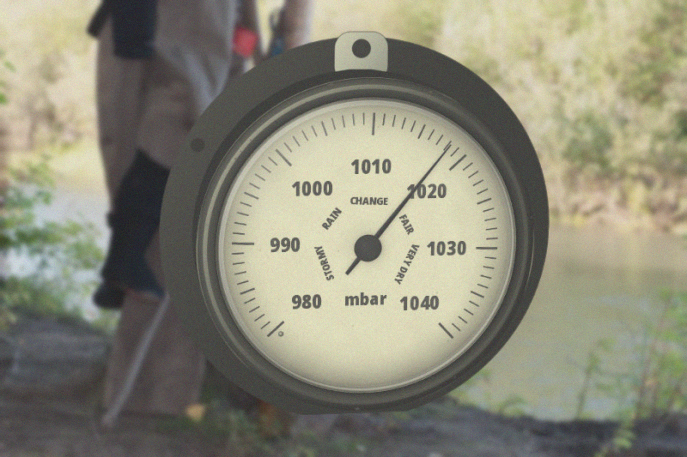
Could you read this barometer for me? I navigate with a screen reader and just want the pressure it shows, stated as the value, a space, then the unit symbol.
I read 1018 mbar
